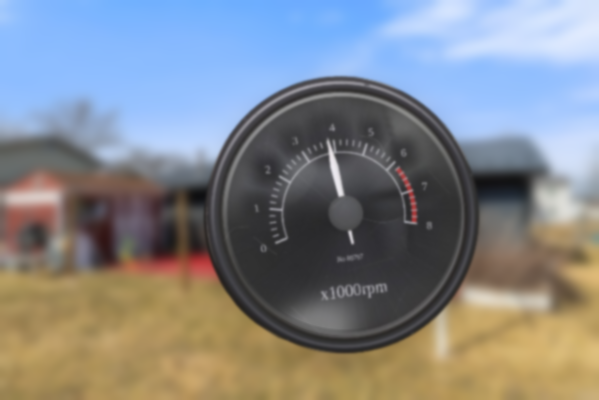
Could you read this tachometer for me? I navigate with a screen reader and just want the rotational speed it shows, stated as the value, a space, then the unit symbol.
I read 3800 rpm
